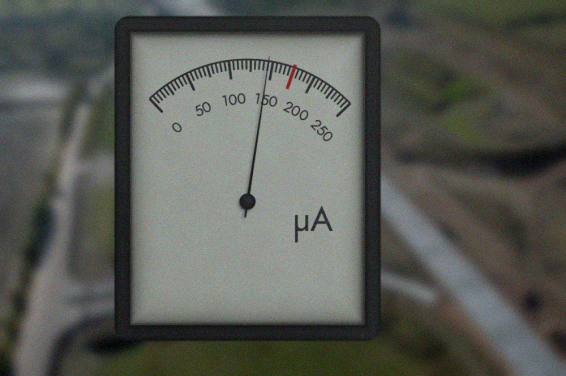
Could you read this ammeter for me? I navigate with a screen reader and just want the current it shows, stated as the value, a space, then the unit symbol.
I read 145 µA
